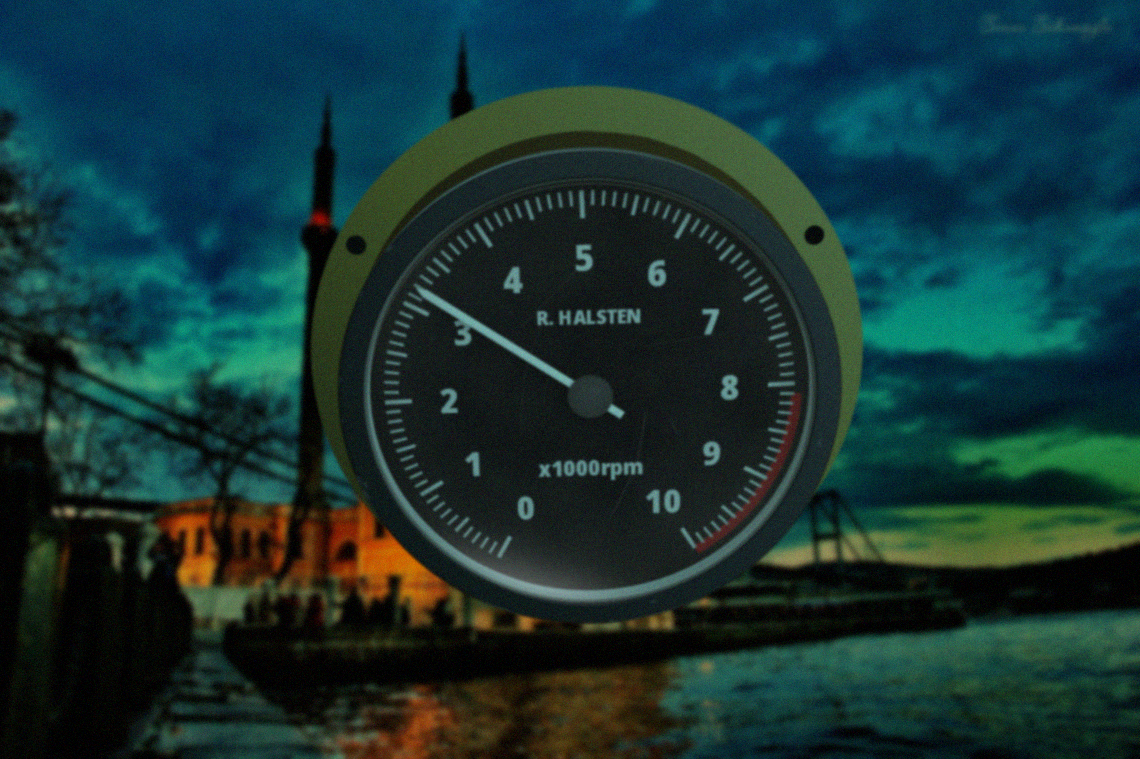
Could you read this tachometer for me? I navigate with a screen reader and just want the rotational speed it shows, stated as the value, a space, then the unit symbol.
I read 3200 rpm
